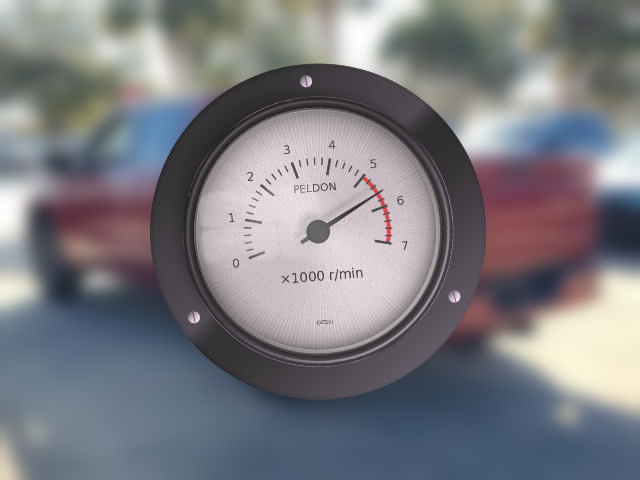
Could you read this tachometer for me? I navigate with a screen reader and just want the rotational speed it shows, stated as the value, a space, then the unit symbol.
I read 5600 rpm
